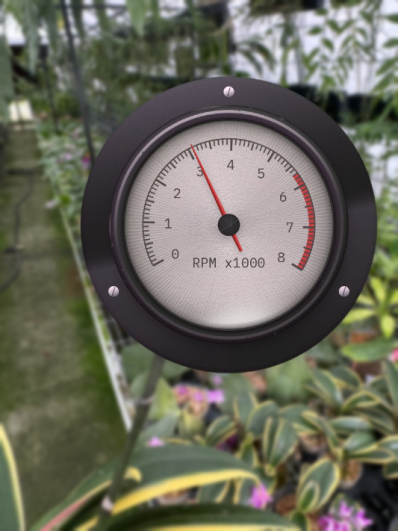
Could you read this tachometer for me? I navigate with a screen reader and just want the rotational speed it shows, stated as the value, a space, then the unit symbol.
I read 3100 rpm
